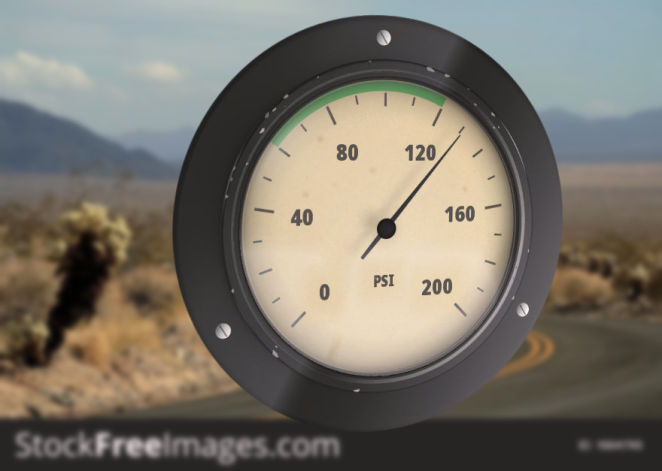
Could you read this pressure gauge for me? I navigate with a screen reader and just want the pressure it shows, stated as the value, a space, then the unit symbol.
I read 130 psi
